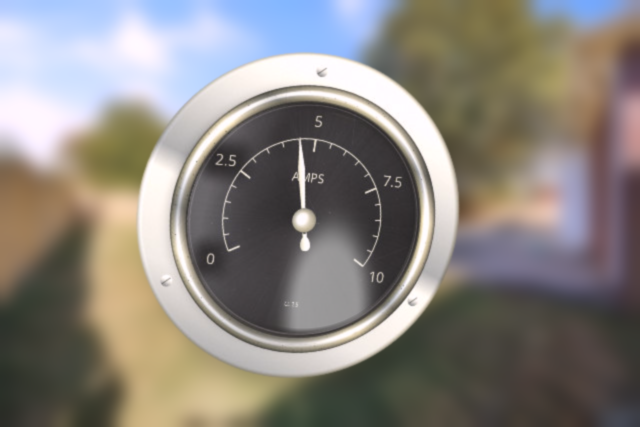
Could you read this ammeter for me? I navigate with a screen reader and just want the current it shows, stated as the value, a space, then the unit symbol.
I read 4.5 A
